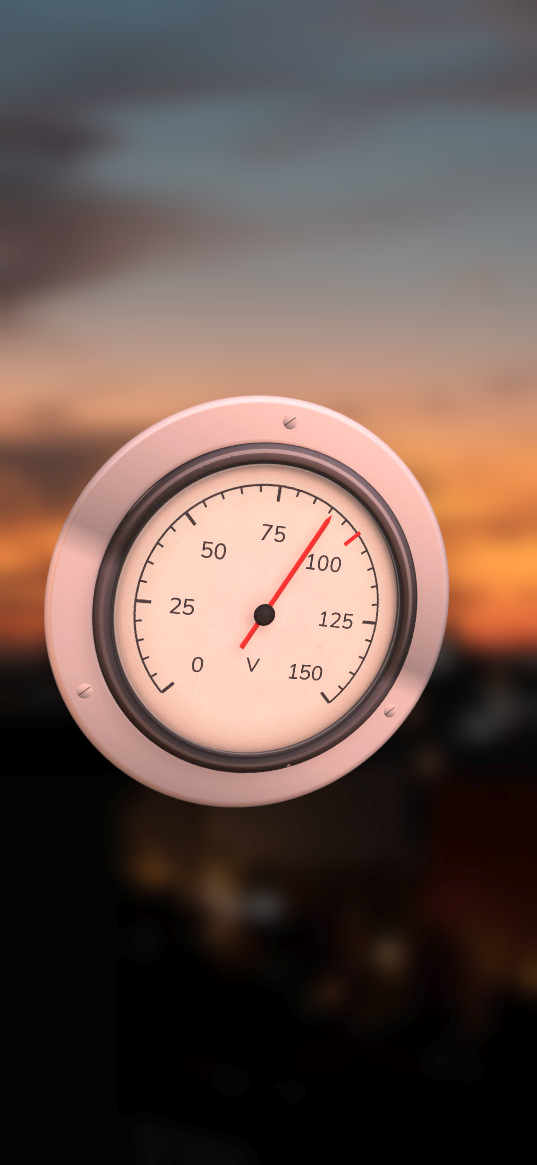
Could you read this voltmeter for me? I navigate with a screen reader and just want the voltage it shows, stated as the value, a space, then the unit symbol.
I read 90 V
